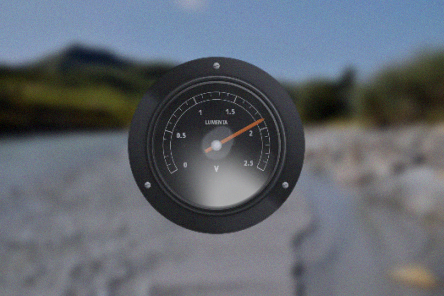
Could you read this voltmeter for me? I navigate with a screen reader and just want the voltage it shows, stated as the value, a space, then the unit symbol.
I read 1.9 V
